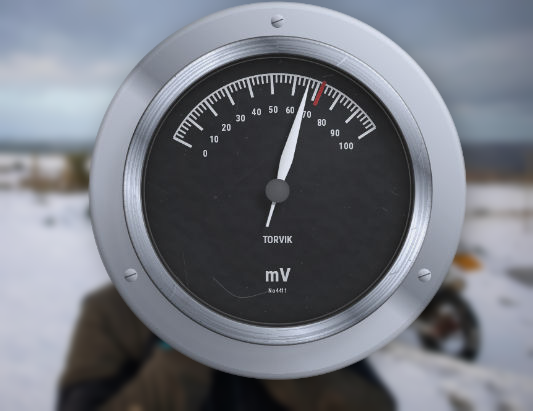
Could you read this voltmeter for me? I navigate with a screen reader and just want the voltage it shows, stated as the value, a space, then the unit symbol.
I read 66 mV
